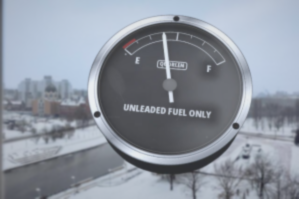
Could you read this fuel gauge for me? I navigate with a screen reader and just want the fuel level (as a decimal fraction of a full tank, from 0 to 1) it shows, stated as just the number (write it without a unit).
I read 0.375
